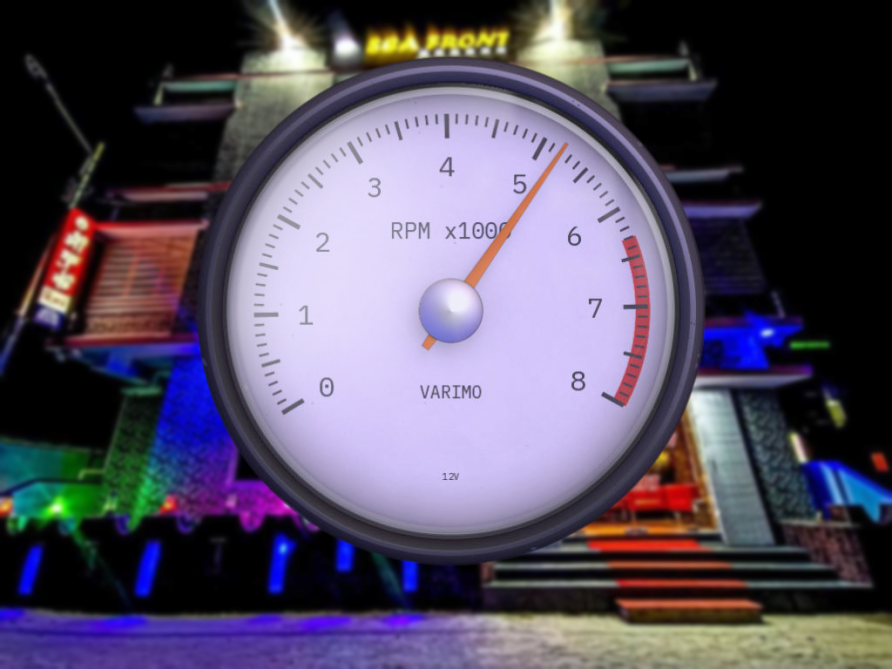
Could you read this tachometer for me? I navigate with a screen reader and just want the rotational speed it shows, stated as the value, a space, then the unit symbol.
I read 5200 rpm
